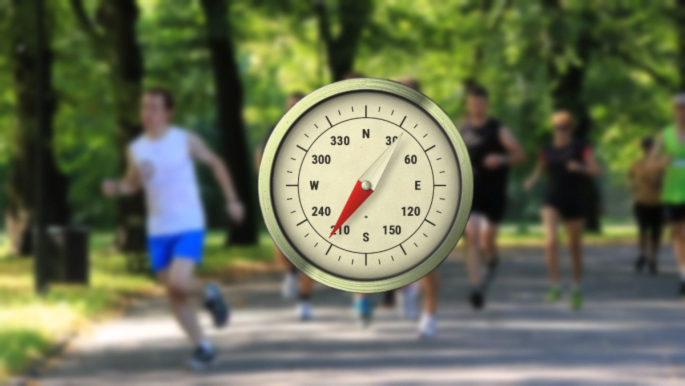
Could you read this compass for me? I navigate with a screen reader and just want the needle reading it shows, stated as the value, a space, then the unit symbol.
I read 215 °
